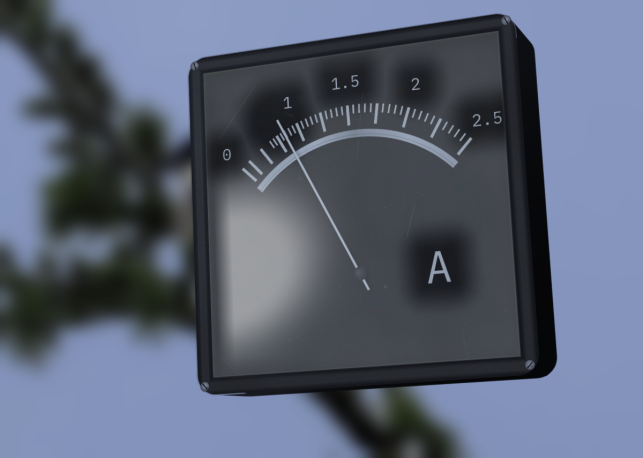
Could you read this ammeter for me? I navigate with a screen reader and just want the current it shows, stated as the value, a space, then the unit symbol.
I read 0.85 A
